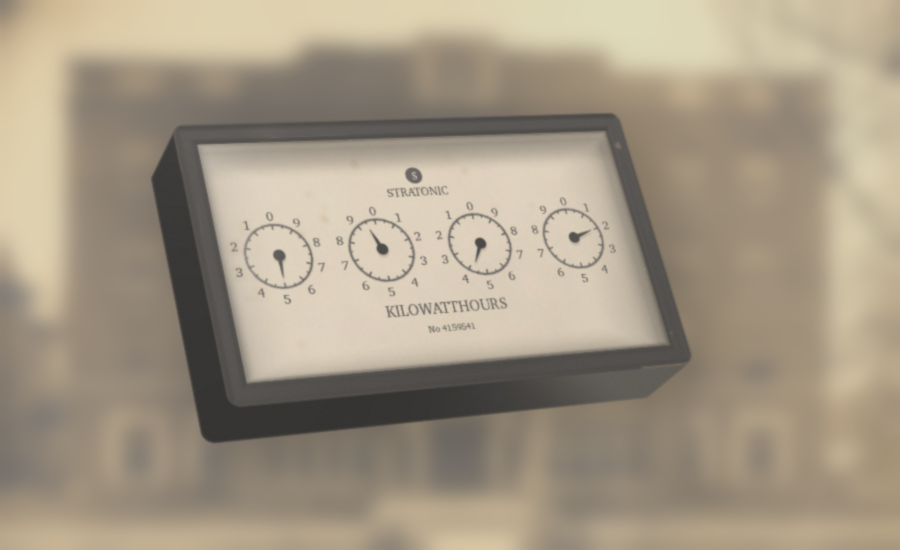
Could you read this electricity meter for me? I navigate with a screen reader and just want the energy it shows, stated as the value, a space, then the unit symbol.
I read 4942 kWh
